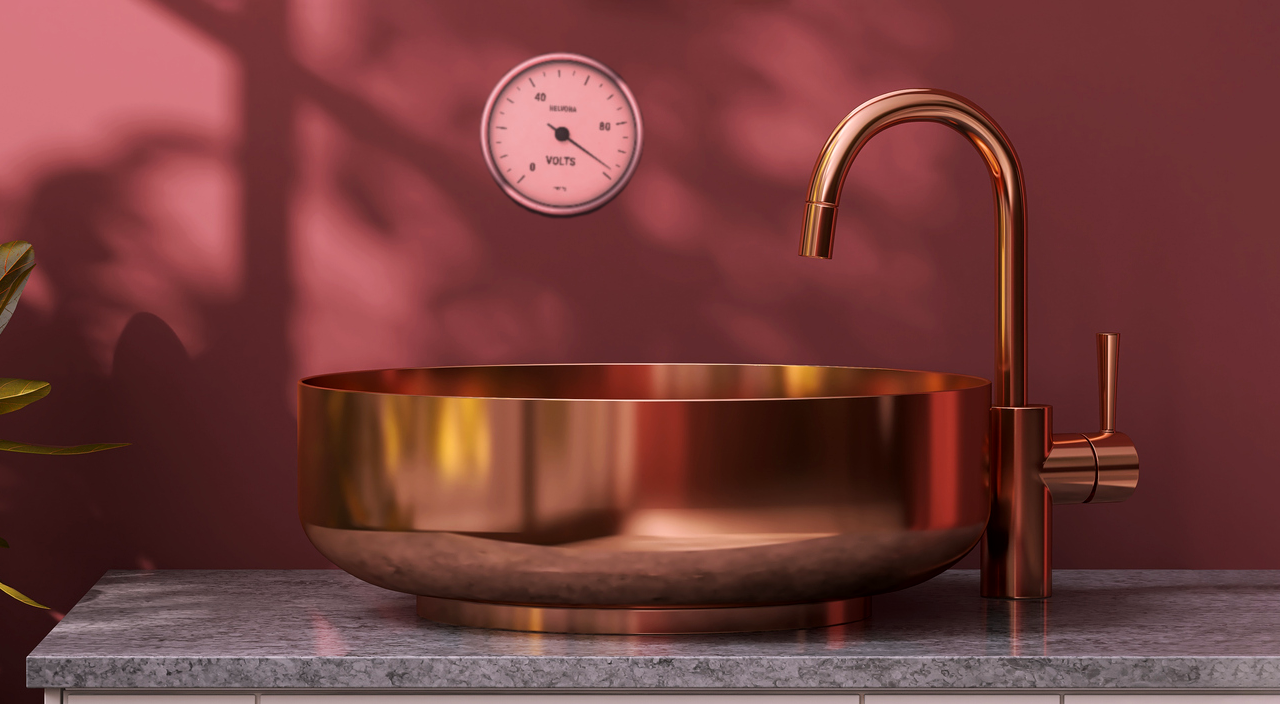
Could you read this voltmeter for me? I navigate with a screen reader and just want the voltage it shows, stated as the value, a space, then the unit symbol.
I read 97.5 V
